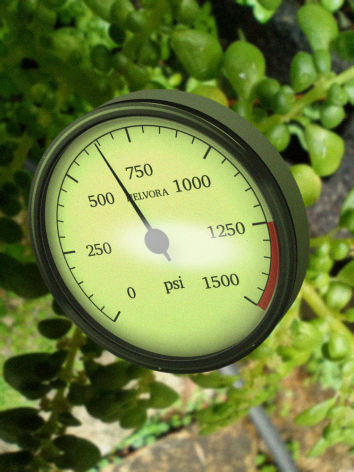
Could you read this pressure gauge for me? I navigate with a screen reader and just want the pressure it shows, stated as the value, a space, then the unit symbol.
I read 650 psi
